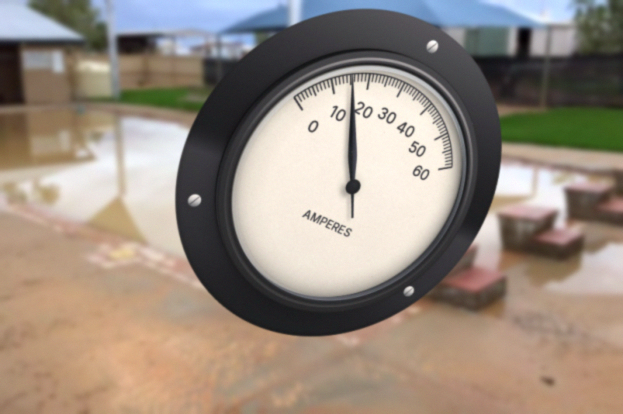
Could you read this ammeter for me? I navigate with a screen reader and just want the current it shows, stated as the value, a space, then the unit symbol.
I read 15 A
